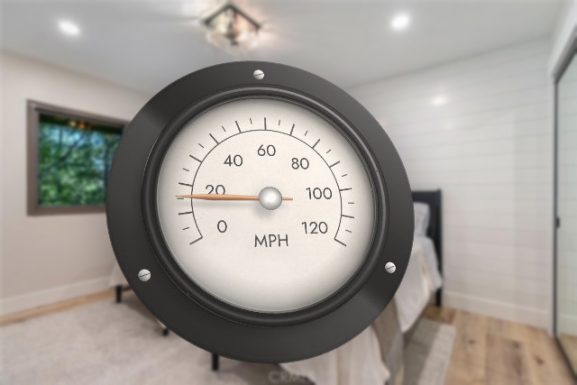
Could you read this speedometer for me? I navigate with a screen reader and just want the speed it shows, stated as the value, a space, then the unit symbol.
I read 15 mph
